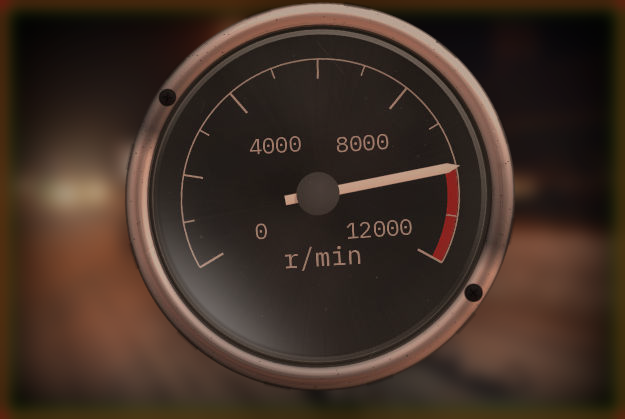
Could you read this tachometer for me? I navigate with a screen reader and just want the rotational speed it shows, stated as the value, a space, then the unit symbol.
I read 10000 rpm
